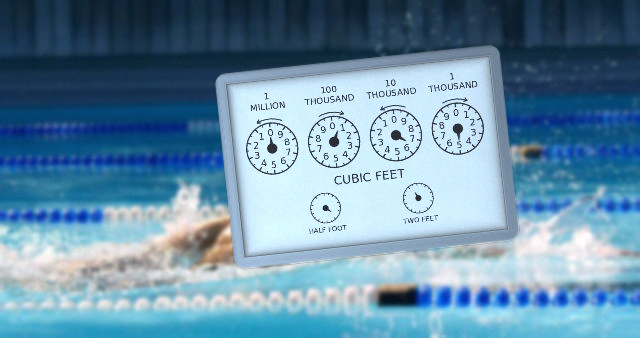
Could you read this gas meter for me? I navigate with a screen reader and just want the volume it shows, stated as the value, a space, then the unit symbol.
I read 6500 ft³
